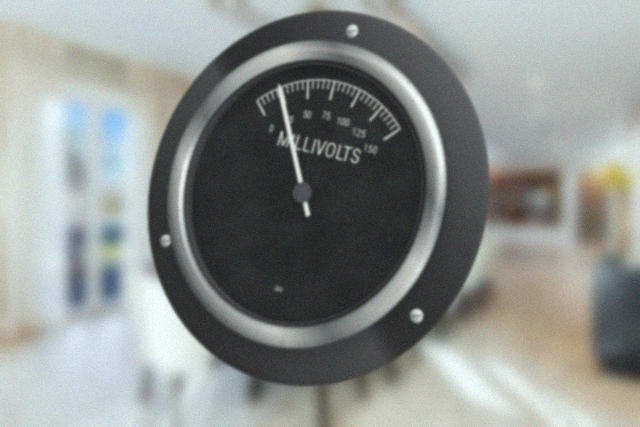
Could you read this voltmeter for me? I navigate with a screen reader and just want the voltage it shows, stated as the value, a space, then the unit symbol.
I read 25 mV
